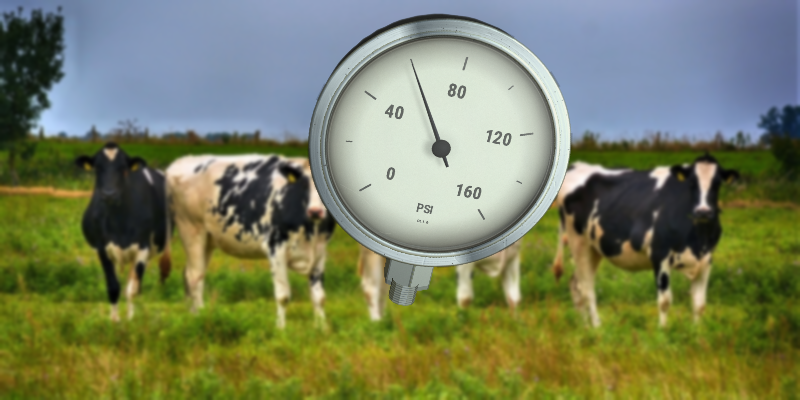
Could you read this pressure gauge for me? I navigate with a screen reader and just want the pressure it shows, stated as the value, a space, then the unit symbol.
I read 60 psi
